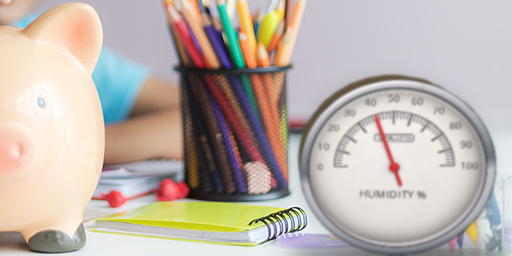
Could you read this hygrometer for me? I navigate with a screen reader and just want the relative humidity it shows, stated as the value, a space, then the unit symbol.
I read 40 %
